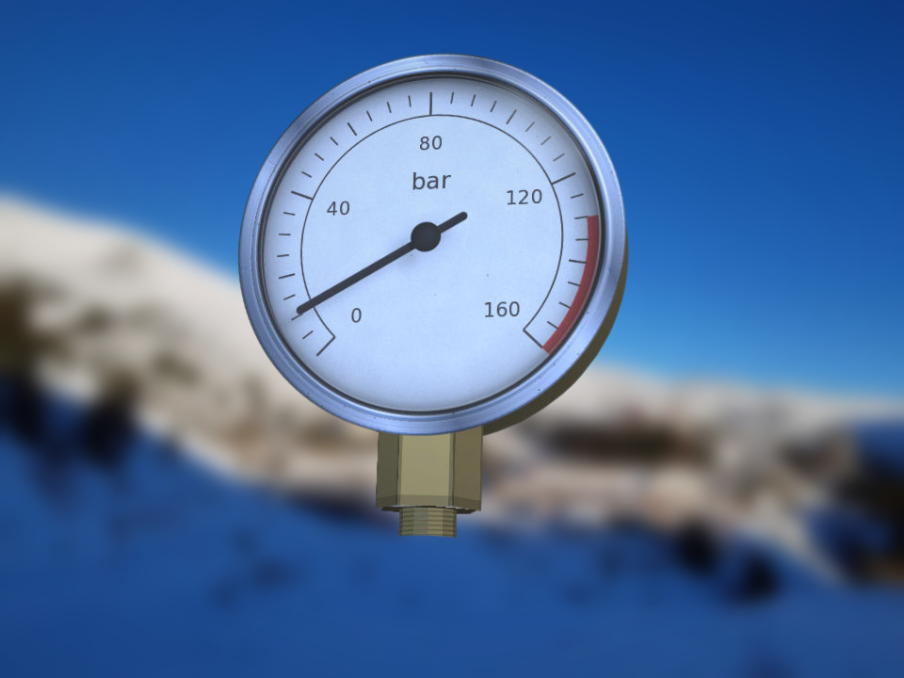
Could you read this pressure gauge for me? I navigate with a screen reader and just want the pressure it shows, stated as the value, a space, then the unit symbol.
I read 10 bar
